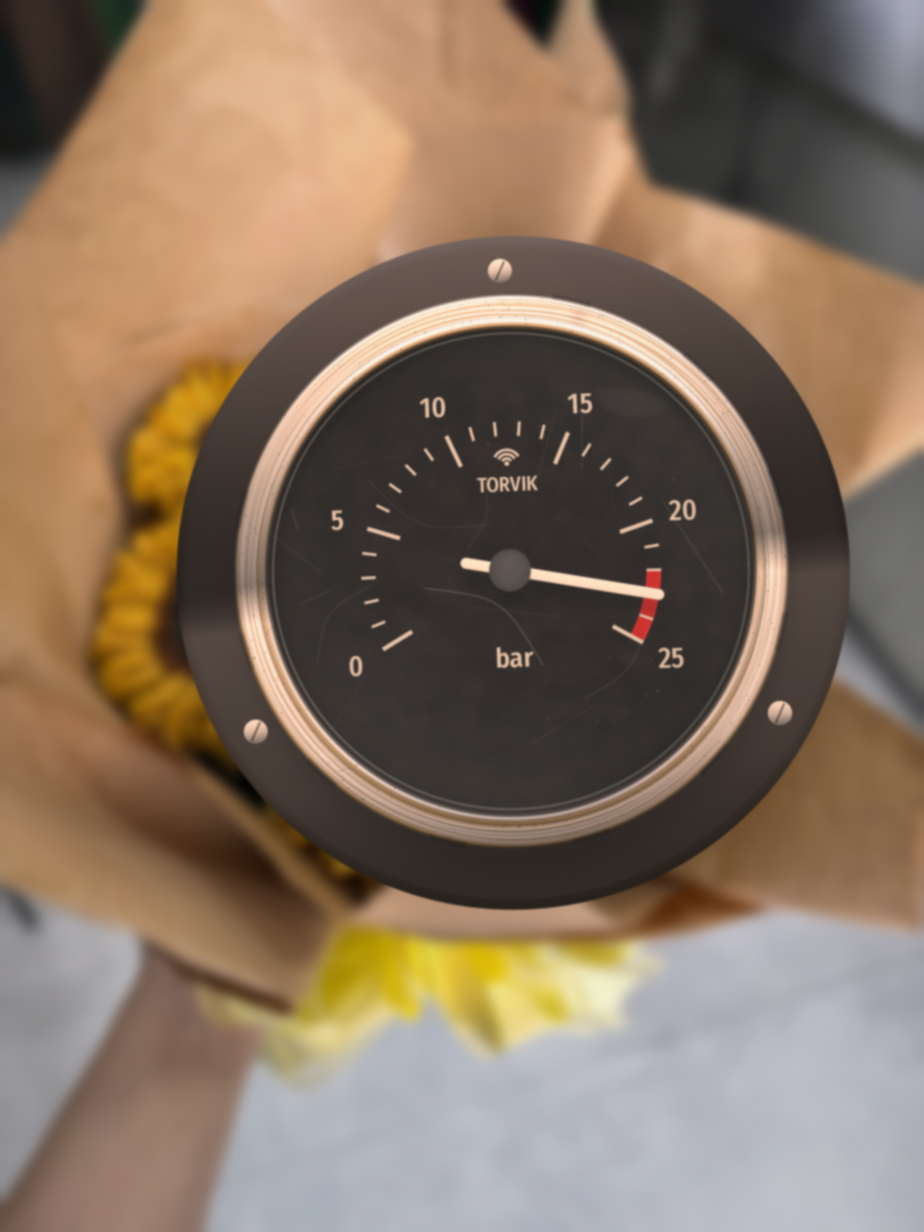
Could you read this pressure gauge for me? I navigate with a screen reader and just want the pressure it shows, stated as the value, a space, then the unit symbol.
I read 23 bar
